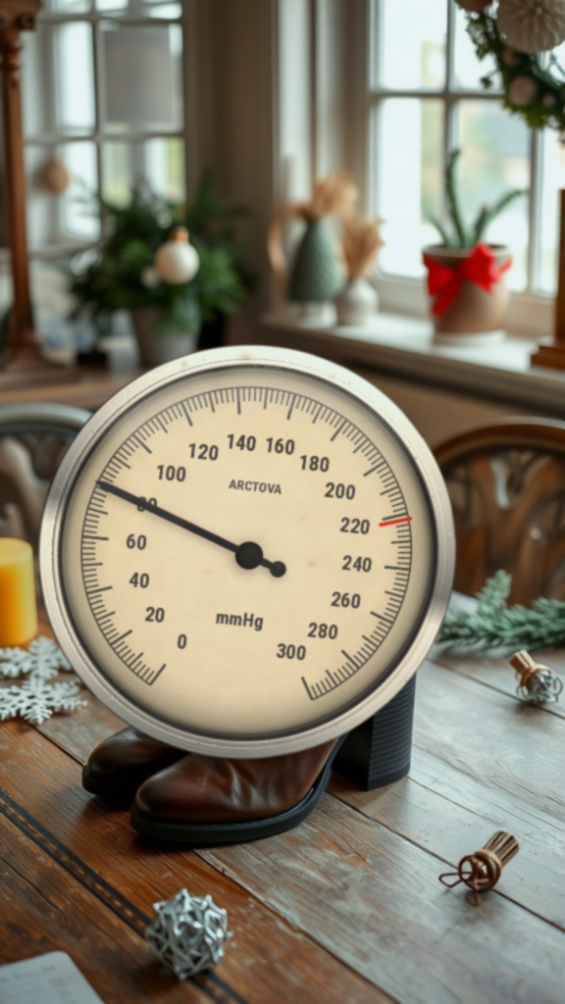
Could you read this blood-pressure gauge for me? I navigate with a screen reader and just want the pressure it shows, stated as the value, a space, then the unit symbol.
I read 80 mmHg
